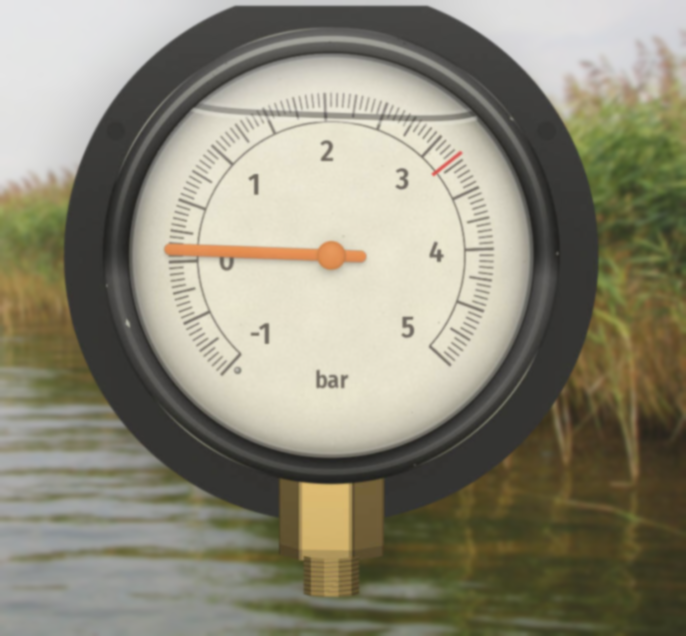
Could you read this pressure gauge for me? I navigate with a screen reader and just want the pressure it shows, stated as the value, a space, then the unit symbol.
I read 0.1 bar
